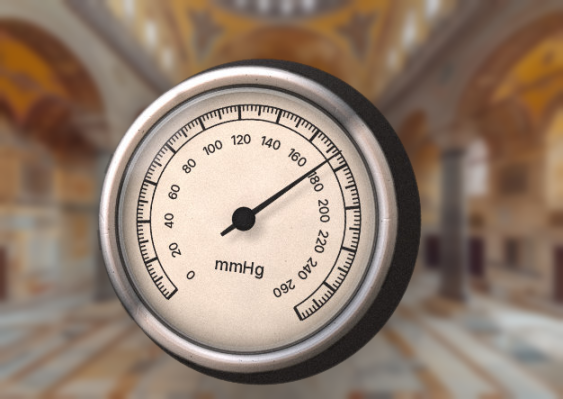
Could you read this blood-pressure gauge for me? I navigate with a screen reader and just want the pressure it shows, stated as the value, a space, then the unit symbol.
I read 174 mmHg
